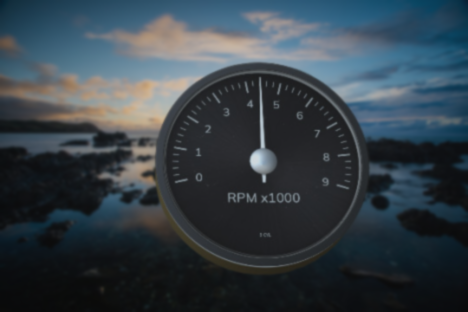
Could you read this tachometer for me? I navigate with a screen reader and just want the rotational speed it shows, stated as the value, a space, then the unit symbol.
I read 4400 rpm
